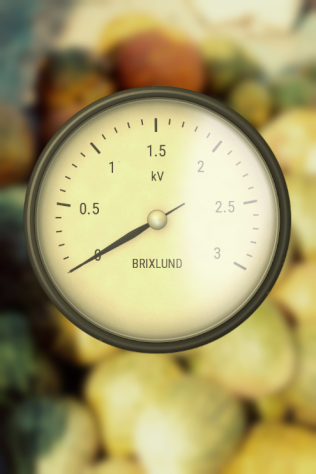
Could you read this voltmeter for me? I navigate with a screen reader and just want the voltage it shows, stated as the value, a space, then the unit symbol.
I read 0 kV
